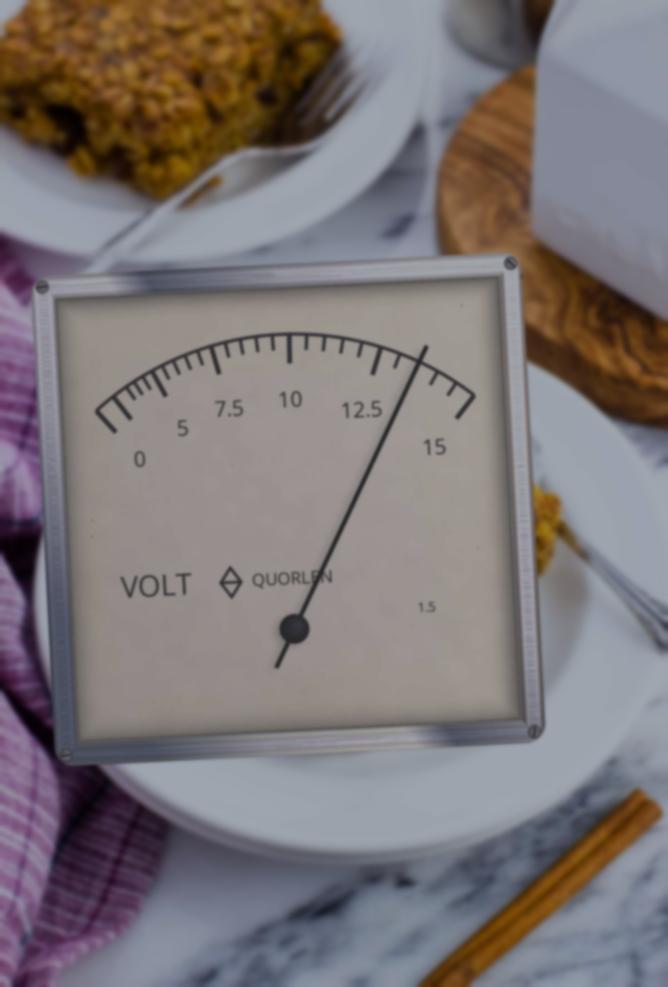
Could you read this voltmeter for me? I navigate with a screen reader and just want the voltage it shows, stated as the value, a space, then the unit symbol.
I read 13.5 V
